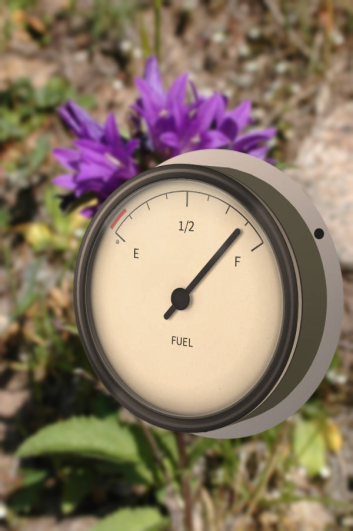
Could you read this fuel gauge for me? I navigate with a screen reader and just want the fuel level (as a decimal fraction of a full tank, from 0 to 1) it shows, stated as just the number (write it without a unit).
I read 0.875
